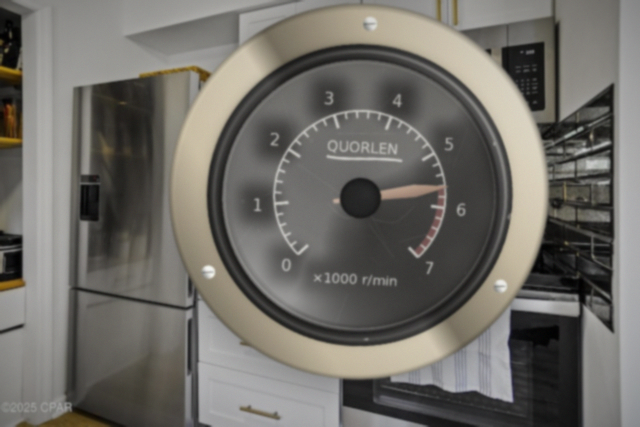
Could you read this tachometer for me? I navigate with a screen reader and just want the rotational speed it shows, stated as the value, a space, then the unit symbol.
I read 5600 rpm
